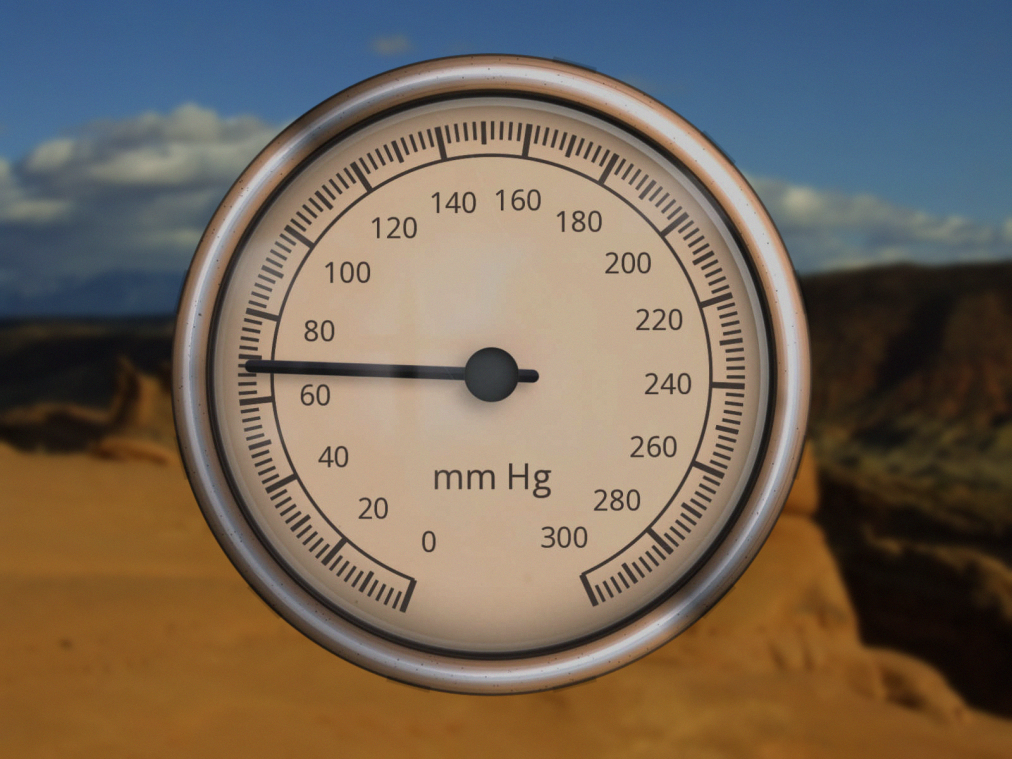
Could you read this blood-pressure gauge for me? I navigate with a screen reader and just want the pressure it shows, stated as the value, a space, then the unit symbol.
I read 68 mmHg
